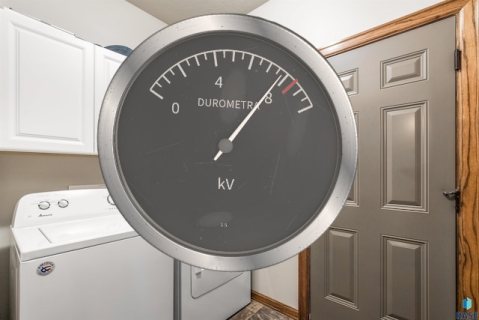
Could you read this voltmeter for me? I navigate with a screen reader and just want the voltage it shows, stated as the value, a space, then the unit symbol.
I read 7.75 kV
